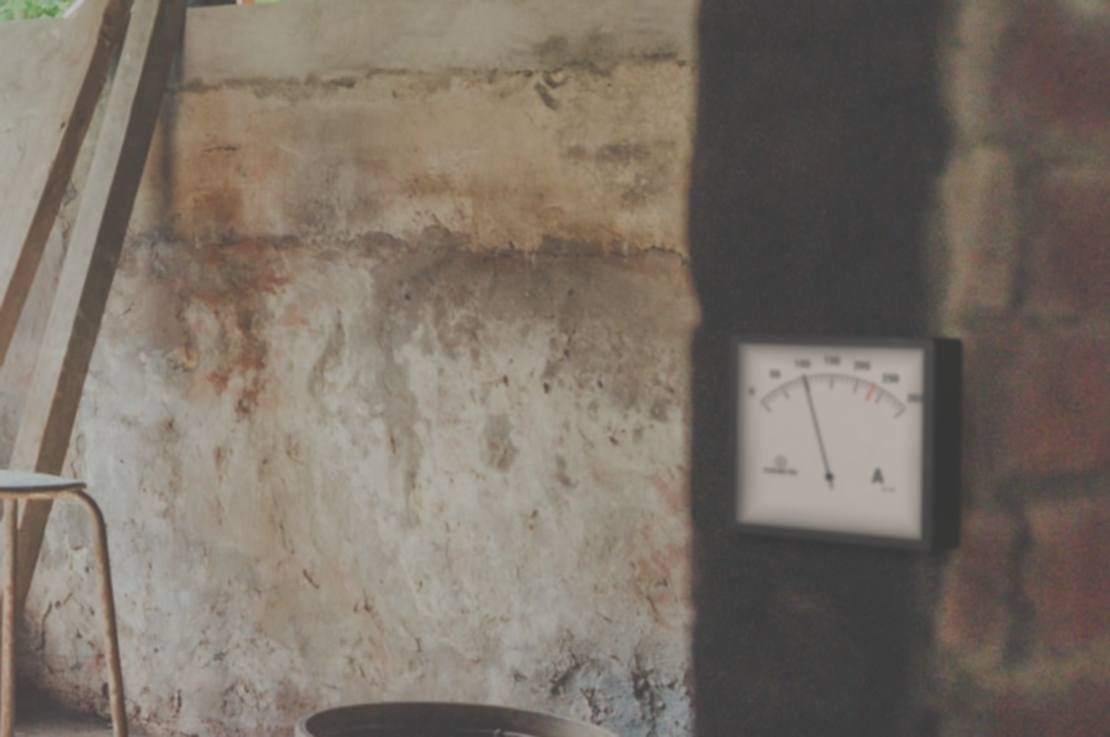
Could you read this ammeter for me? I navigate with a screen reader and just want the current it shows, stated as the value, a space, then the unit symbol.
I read 100 A
